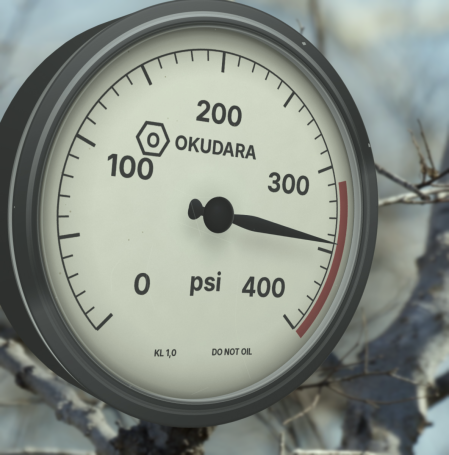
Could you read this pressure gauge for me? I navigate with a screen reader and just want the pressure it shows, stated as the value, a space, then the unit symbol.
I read 345 psi
